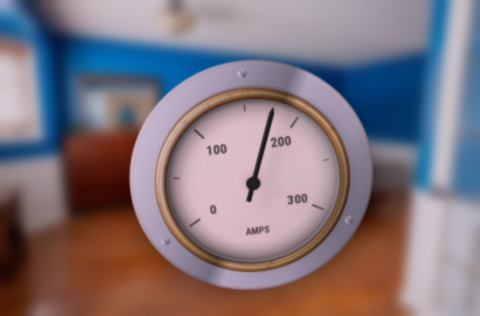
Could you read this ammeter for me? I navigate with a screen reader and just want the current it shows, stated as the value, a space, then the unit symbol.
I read 175 A
